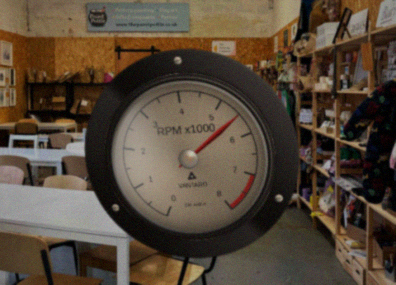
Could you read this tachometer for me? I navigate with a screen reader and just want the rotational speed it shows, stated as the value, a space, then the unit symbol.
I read 5500 rpm
